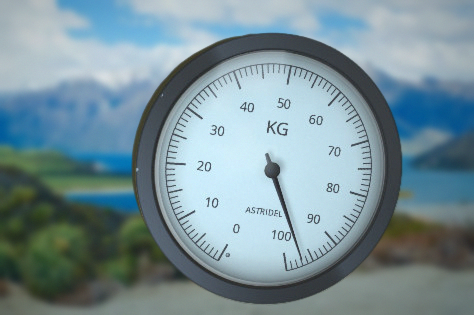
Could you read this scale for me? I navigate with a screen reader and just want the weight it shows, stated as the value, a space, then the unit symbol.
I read 97 kg
